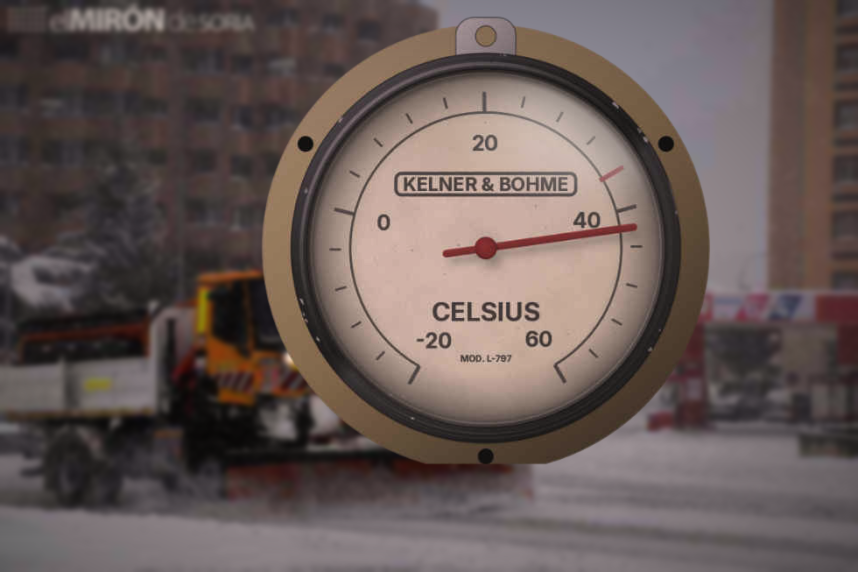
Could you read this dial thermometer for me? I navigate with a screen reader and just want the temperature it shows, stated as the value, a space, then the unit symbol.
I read 42 °C
